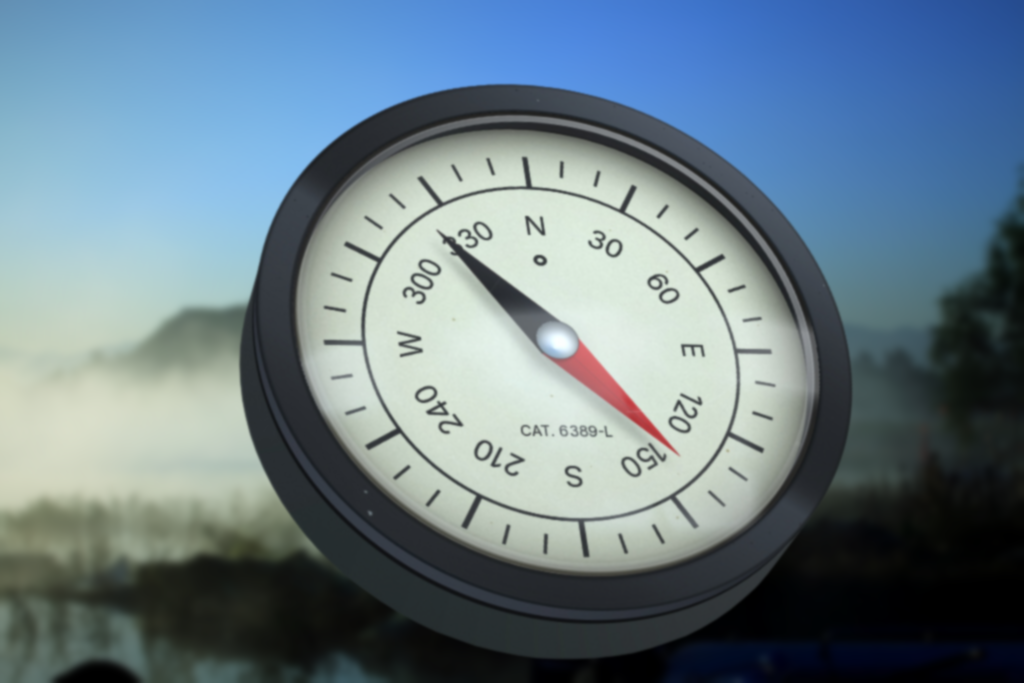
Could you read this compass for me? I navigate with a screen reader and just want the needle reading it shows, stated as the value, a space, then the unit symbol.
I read 140 °
